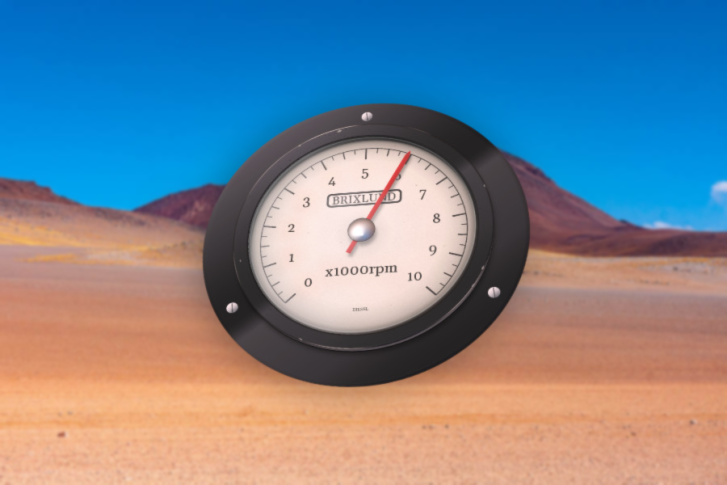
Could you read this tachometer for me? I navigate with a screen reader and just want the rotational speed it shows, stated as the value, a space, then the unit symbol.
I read 6000 rpm
